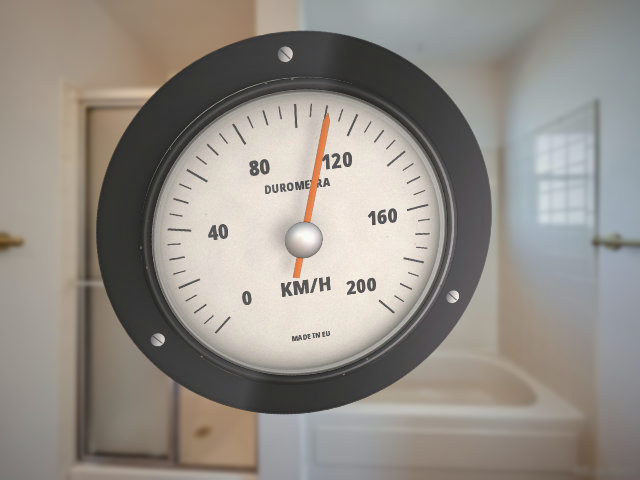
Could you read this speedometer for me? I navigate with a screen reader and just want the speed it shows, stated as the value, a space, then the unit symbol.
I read 110 km/h
